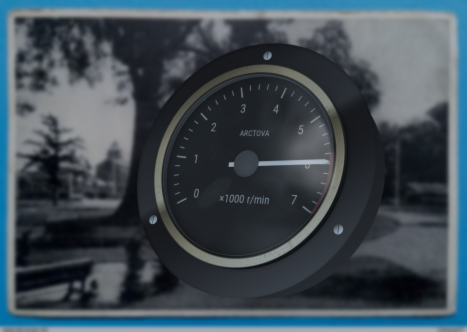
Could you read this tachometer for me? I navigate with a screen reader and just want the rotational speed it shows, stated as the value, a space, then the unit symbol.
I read 6000 rpm
